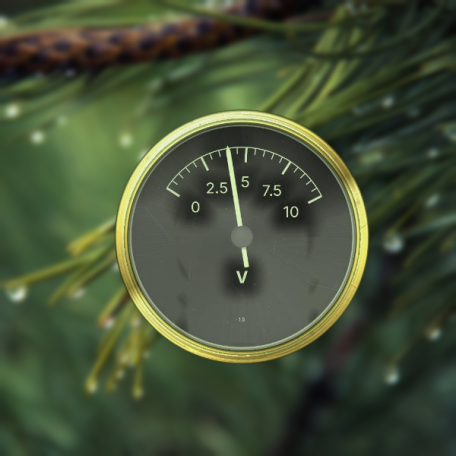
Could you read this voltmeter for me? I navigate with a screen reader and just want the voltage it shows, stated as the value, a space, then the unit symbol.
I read 4 V
